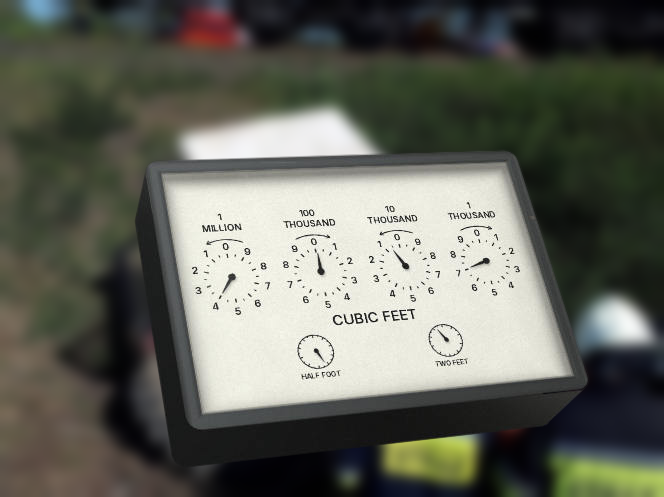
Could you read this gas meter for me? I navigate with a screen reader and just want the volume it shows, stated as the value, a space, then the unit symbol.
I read 400700 ft³
